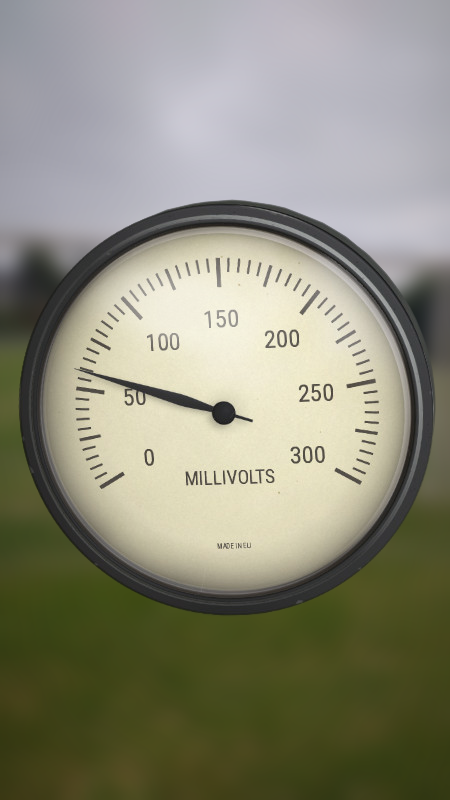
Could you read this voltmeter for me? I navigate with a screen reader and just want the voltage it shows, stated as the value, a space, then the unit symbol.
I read 60 mV
